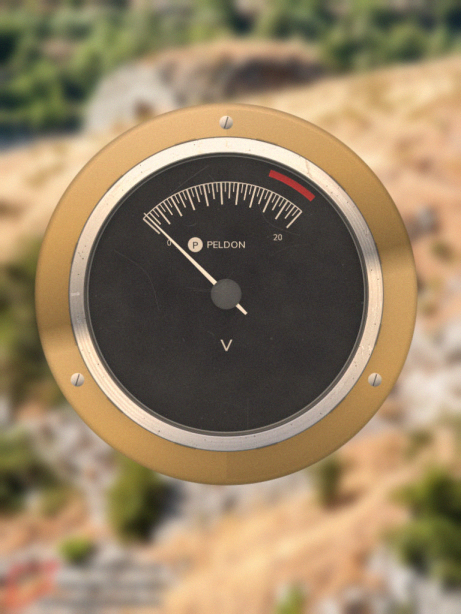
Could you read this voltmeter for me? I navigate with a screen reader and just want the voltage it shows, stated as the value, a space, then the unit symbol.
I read 0.5 V
